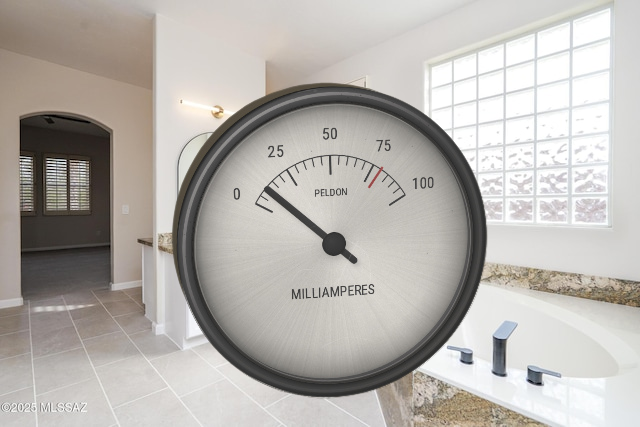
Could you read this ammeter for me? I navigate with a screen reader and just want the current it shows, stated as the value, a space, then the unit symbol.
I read 10 mA
